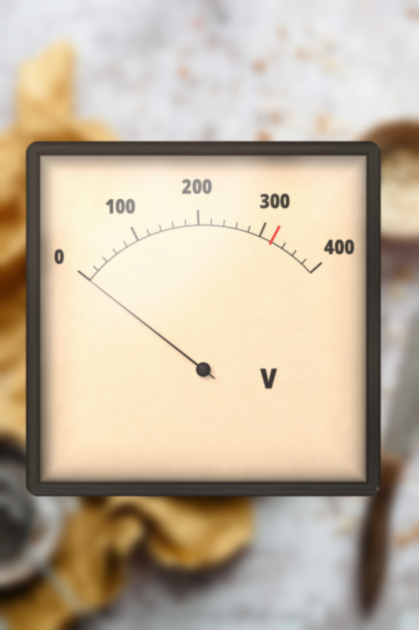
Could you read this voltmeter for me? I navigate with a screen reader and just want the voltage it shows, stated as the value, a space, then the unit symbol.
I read 0 V
